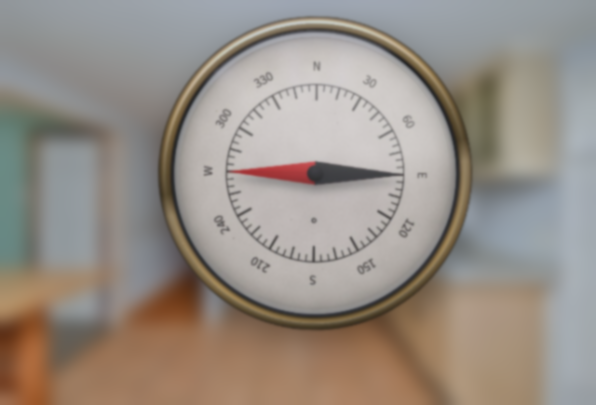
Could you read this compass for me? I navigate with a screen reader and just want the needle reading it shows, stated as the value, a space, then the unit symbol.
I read 270 °
